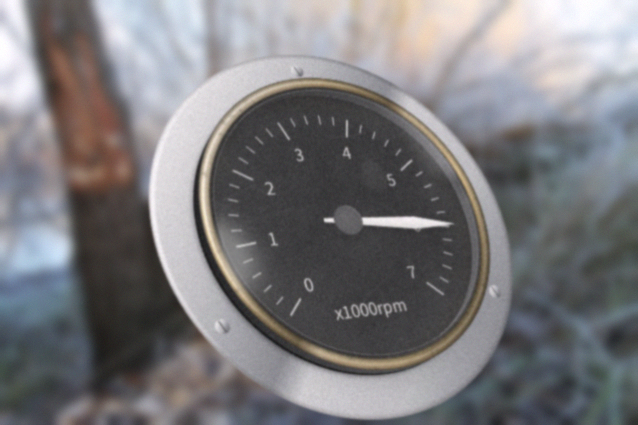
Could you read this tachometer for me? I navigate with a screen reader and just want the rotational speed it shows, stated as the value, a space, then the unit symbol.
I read 6000 rpm
